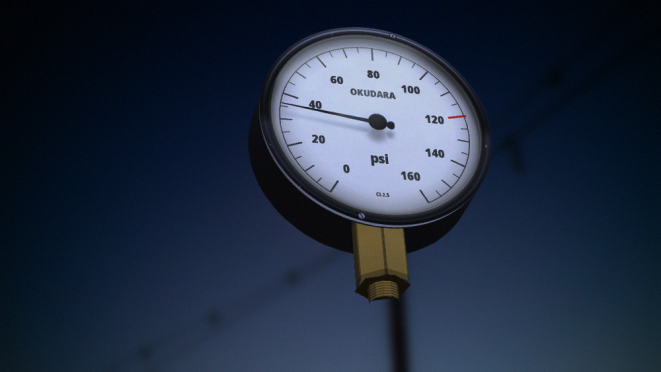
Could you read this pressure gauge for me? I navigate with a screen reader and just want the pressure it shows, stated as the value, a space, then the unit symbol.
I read 35 psi
